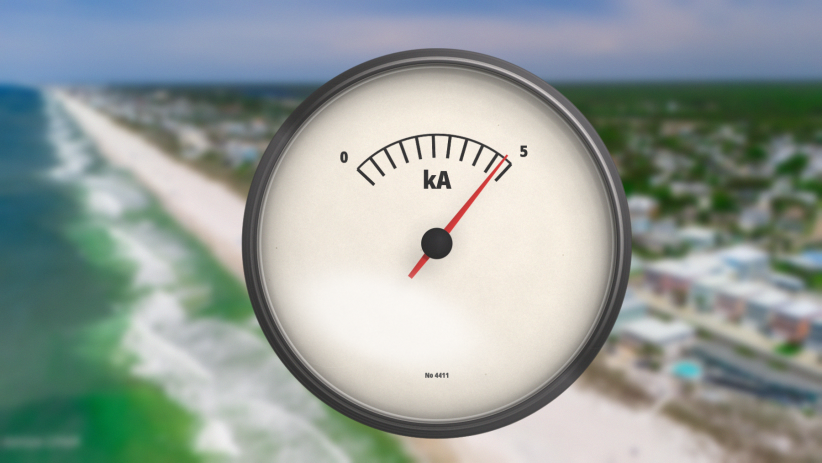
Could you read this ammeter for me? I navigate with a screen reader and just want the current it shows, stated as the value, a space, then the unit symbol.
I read 4.75 kA
